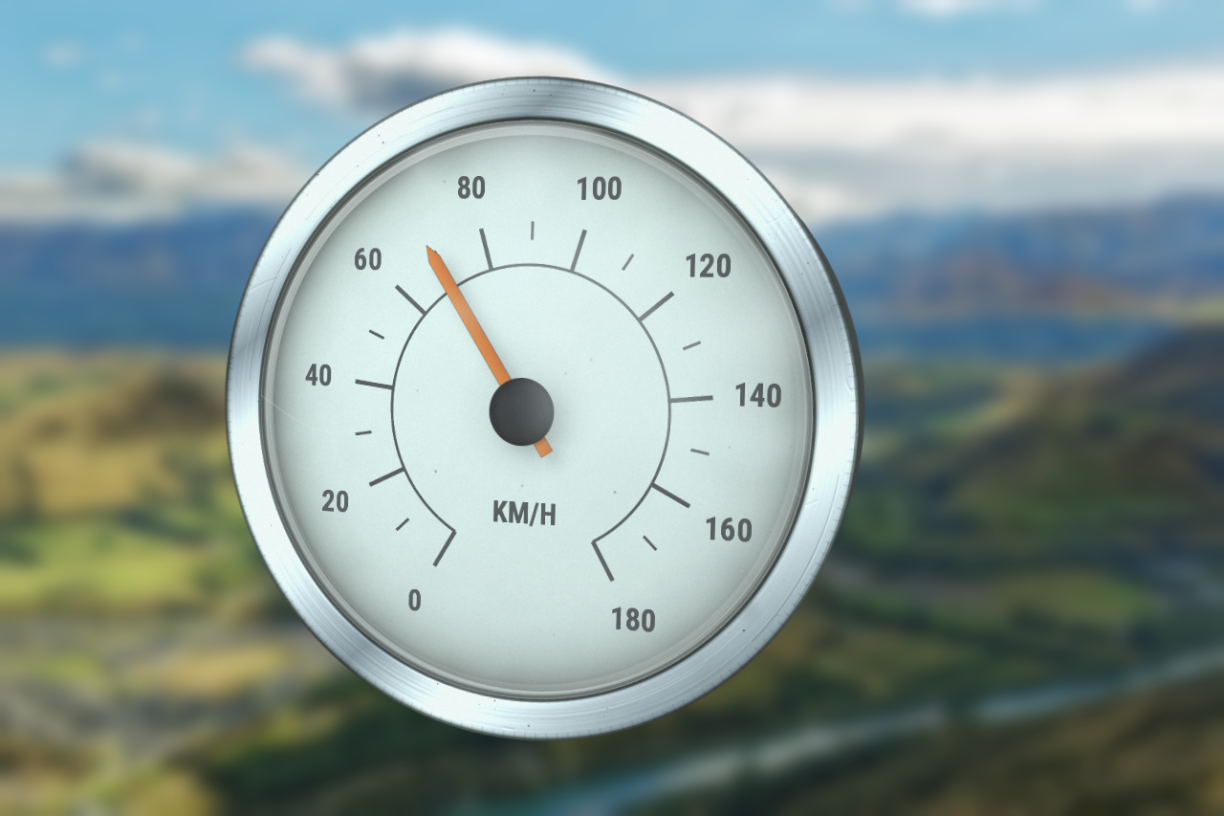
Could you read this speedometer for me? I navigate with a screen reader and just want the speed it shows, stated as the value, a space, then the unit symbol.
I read 70 km/h
